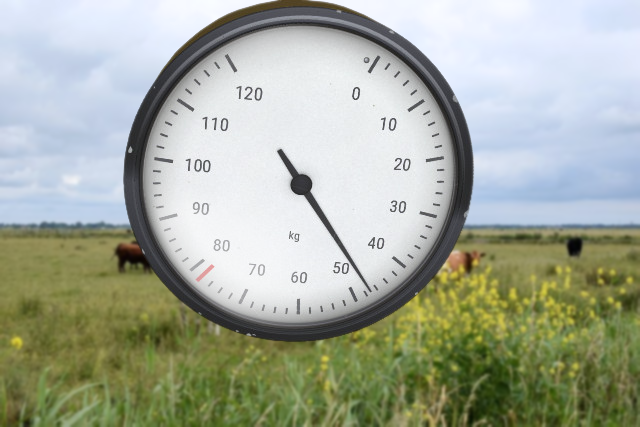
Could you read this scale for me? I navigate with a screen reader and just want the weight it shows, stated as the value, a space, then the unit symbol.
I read 47 kg
